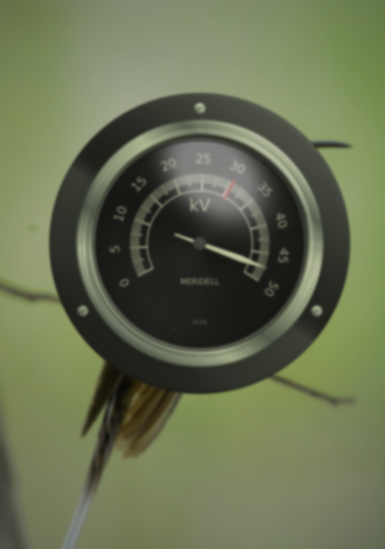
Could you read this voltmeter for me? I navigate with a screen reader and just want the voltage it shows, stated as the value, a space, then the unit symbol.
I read 47.5 kV
